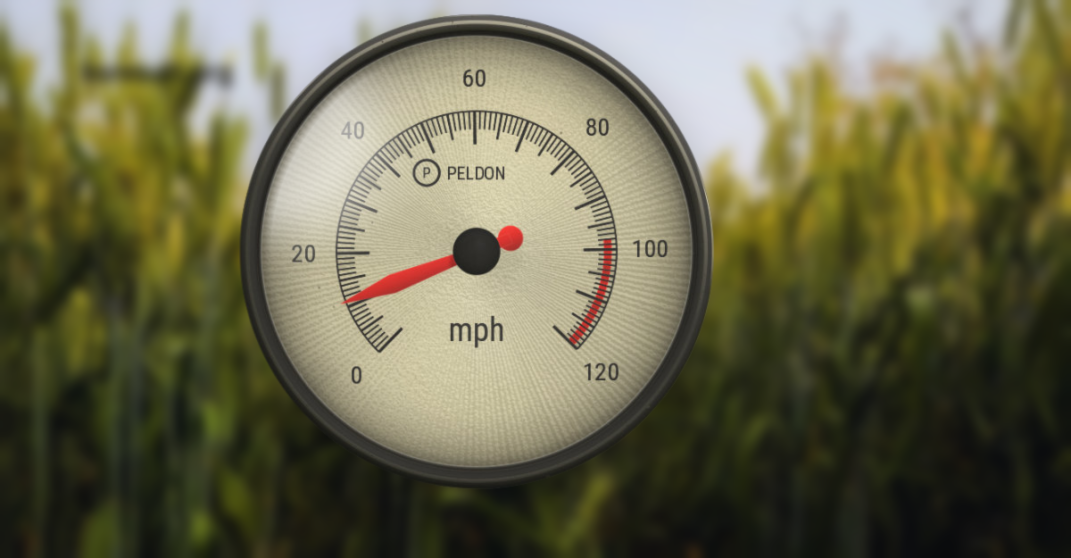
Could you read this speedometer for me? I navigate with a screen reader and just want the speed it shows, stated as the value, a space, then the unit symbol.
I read 11 mph
